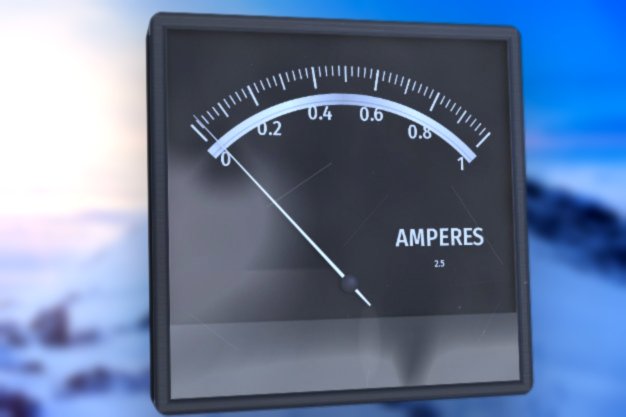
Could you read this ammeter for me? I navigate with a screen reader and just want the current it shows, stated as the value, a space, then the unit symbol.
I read 0.02 A
